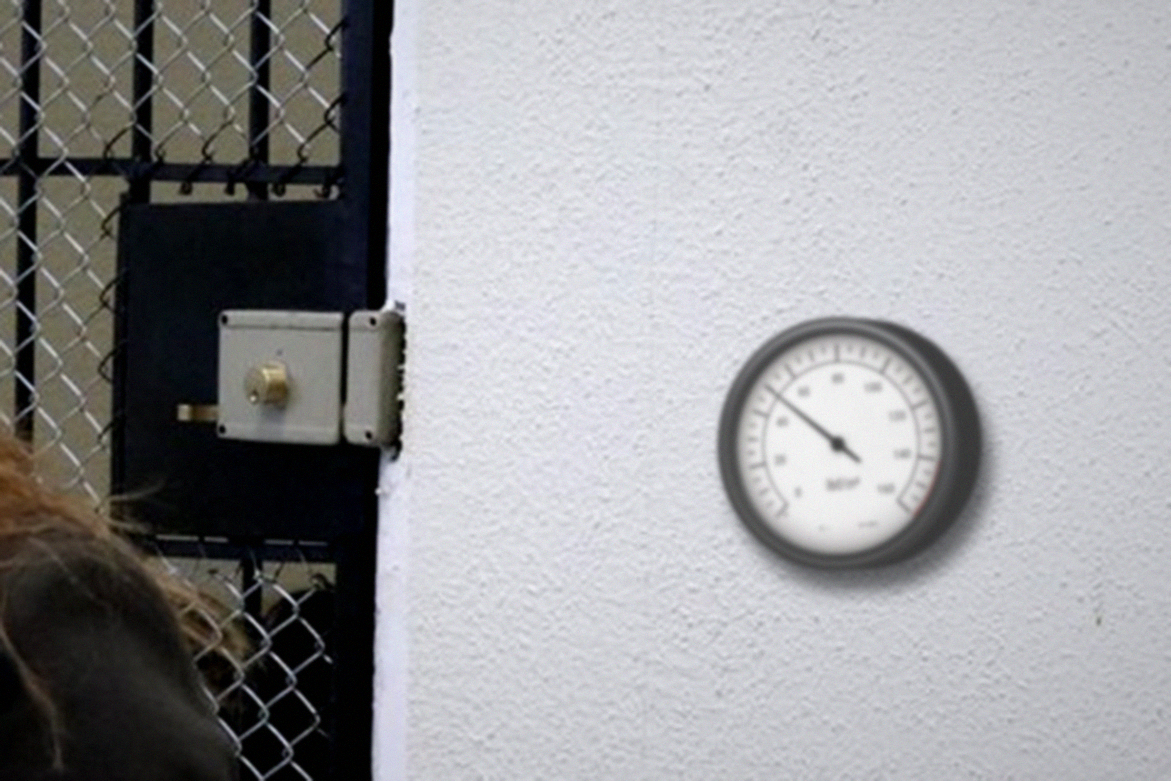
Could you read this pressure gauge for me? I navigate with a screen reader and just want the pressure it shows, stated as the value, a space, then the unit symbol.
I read 50 psi
